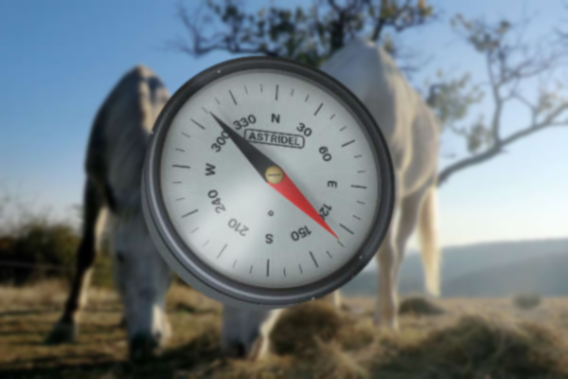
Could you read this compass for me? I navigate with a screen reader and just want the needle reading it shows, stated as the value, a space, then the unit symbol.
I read 130 °
